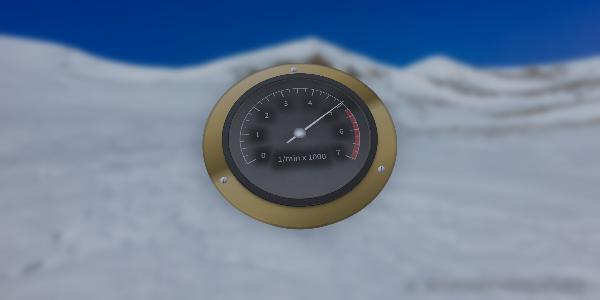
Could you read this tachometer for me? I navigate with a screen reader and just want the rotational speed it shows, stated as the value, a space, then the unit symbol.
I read 5000 rpm
